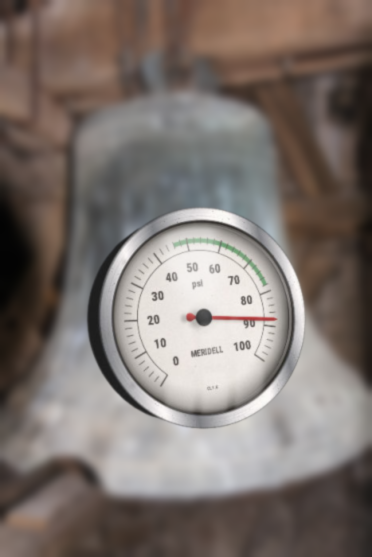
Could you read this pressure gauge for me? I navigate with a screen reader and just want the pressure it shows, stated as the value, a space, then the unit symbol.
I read 88 psi
